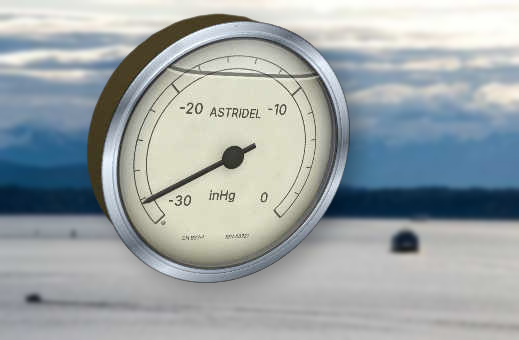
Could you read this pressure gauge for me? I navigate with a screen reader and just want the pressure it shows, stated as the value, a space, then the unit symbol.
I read -28 inHg
